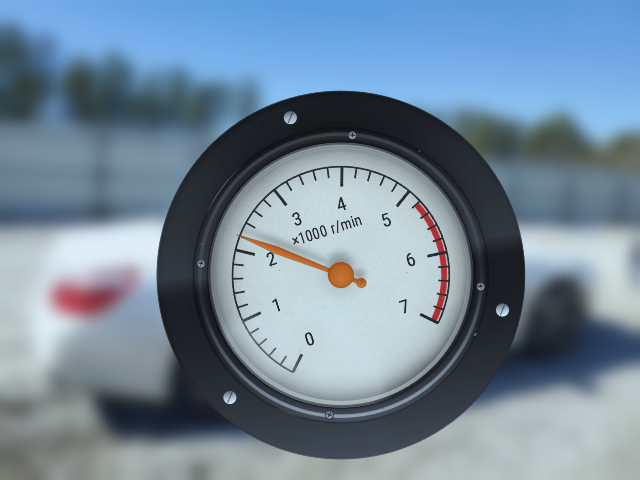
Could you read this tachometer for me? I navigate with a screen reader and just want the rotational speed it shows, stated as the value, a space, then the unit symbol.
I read 2200 rpm
